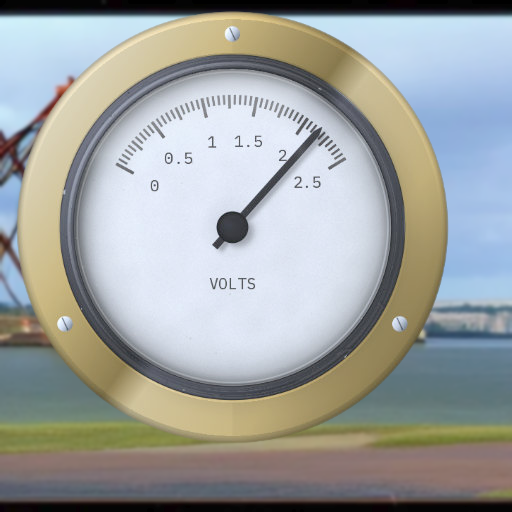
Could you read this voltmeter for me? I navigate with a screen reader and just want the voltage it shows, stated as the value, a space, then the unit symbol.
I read 2.15 V
